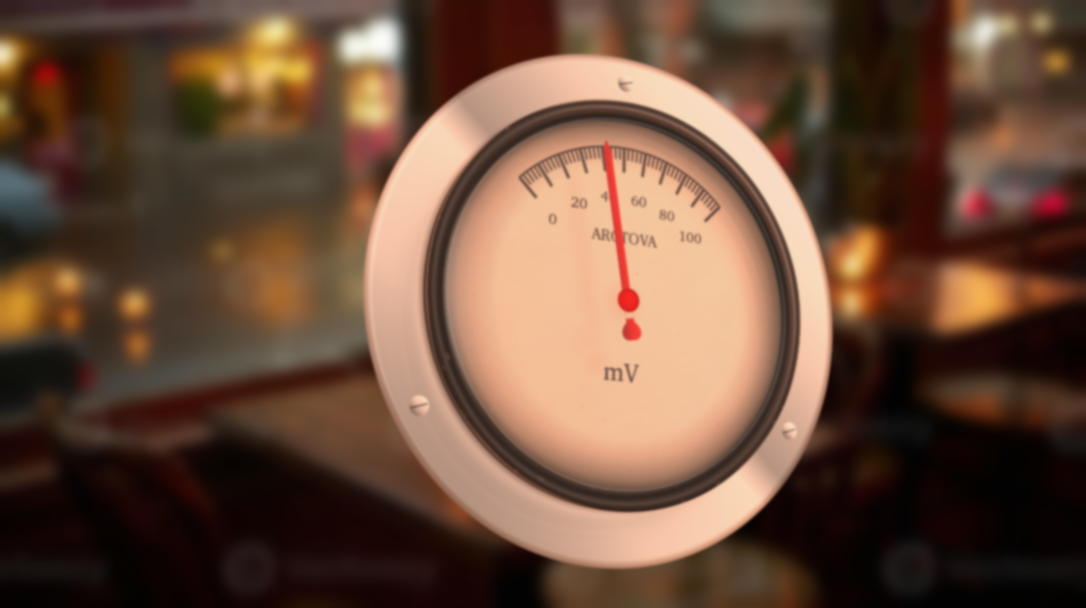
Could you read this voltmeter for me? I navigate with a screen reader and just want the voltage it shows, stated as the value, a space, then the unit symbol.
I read 40 mV
